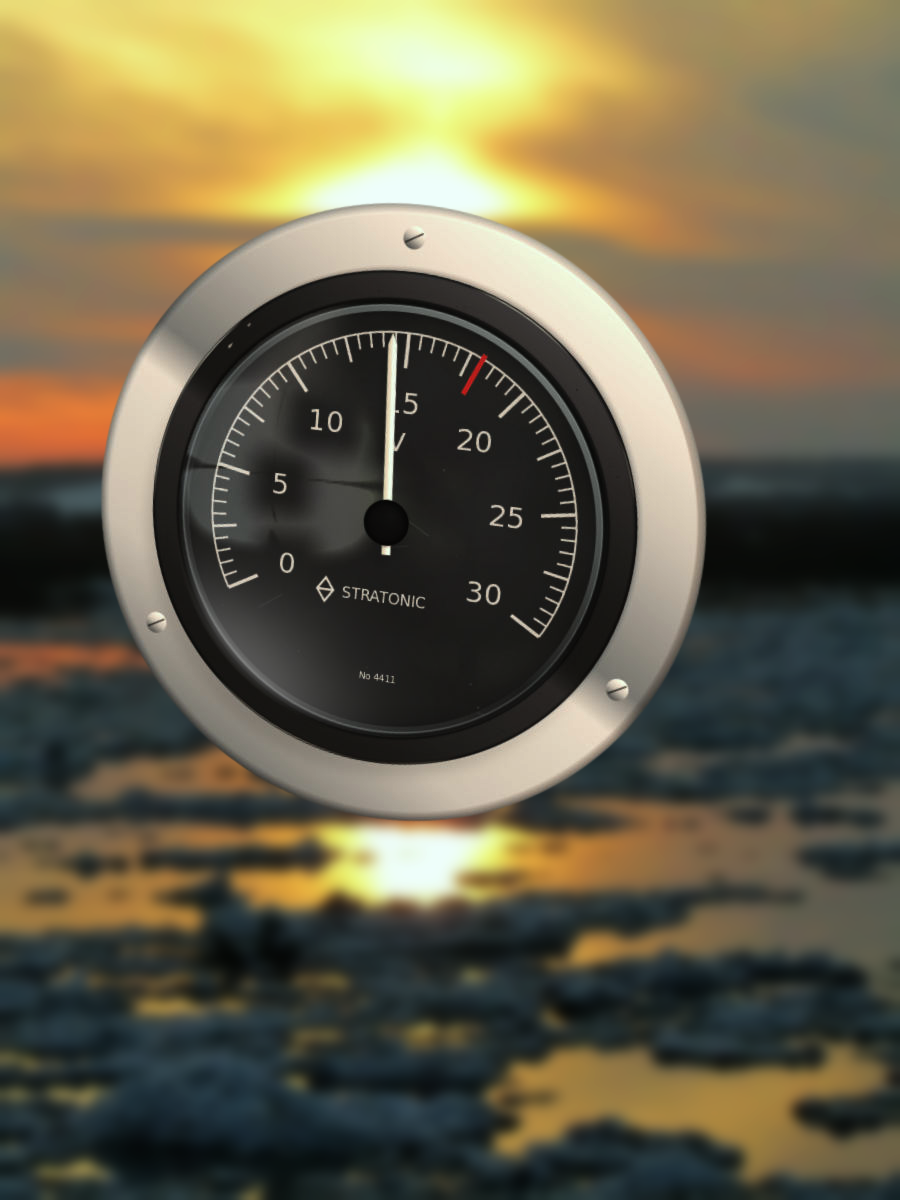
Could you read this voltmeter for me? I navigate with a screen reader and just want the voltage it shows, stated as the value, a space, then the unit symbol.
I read 14.5 V
